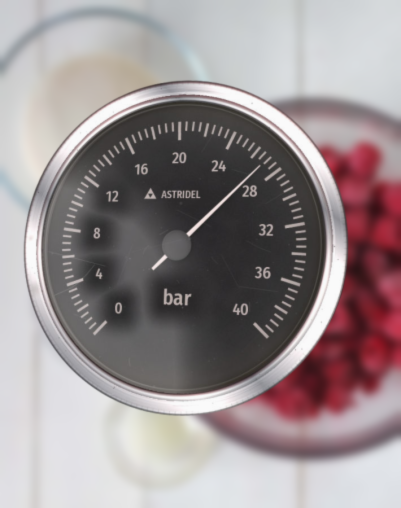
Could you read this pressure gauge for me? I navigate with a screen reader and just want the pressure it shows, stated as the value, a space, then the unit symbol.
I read 27 bar
